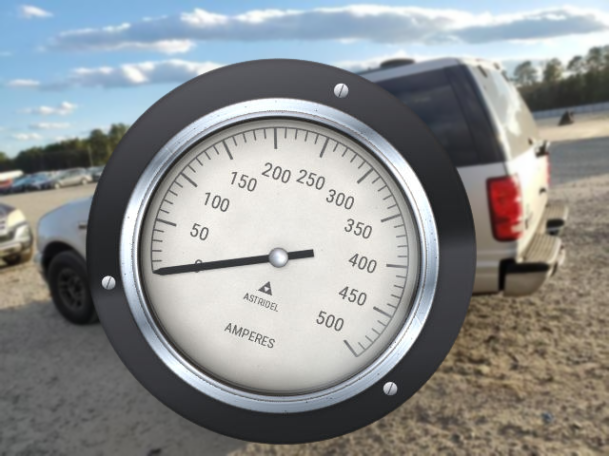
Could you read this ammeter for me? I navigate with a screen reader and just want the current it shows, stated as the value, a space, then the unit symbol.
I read 0 A
